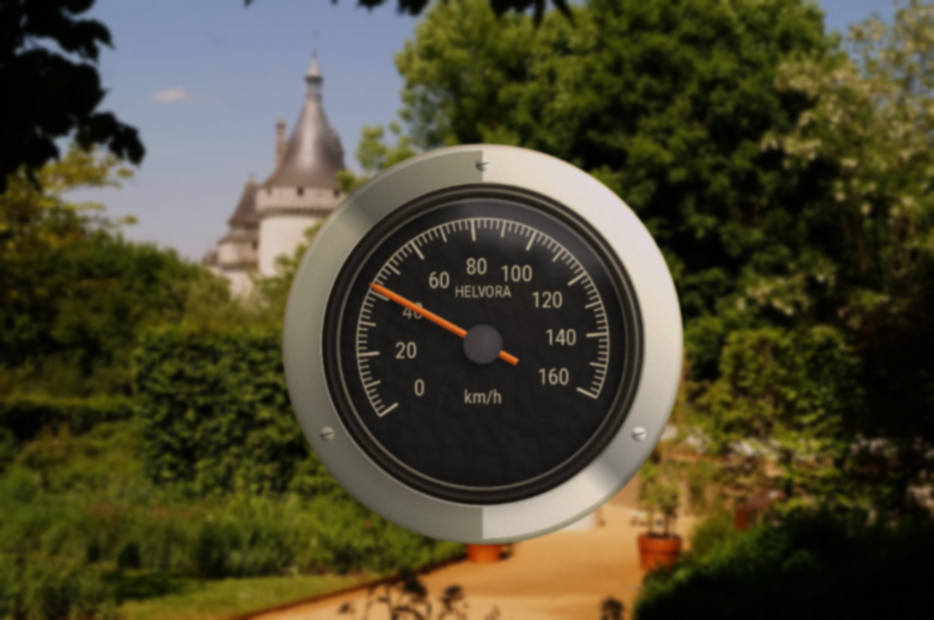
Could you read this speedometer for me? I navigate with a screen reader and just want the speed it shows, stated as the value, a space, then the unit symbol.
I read 42 km/h
